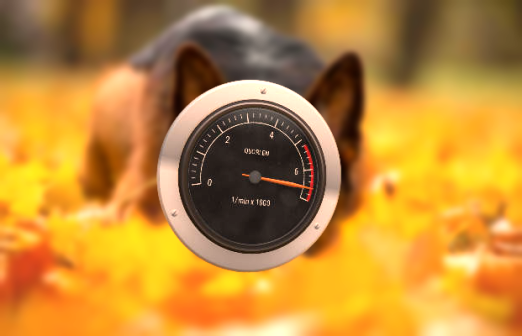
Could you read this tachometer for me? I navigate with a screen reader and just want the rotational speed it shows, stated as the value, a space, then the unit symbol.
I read 6600 rpm
